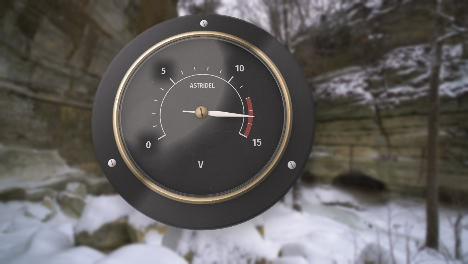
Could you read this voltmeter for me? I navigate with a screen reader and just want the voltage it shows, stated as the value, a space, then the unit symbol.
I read 13.5 V
